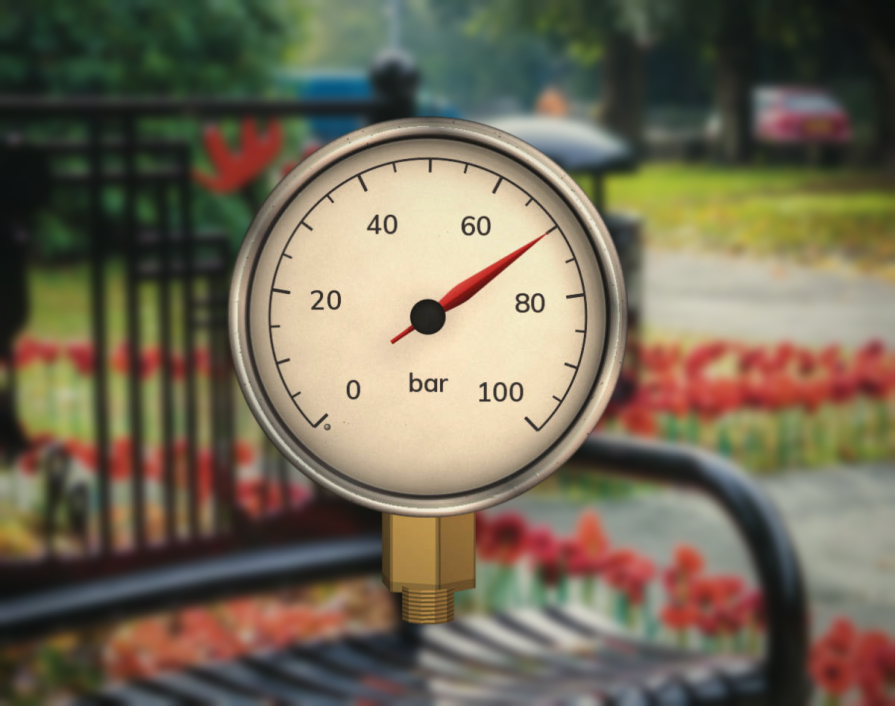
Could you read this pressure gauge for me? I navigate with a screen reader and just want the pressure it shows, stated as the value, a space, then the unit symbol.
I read 70 bar
